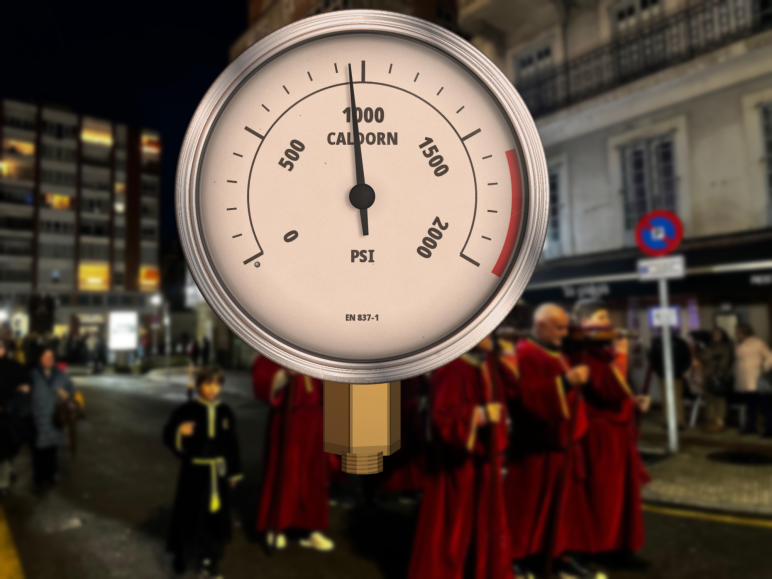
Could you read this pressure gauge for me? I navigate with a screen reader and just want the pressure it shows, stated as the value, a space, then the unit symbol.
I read 950 psi
